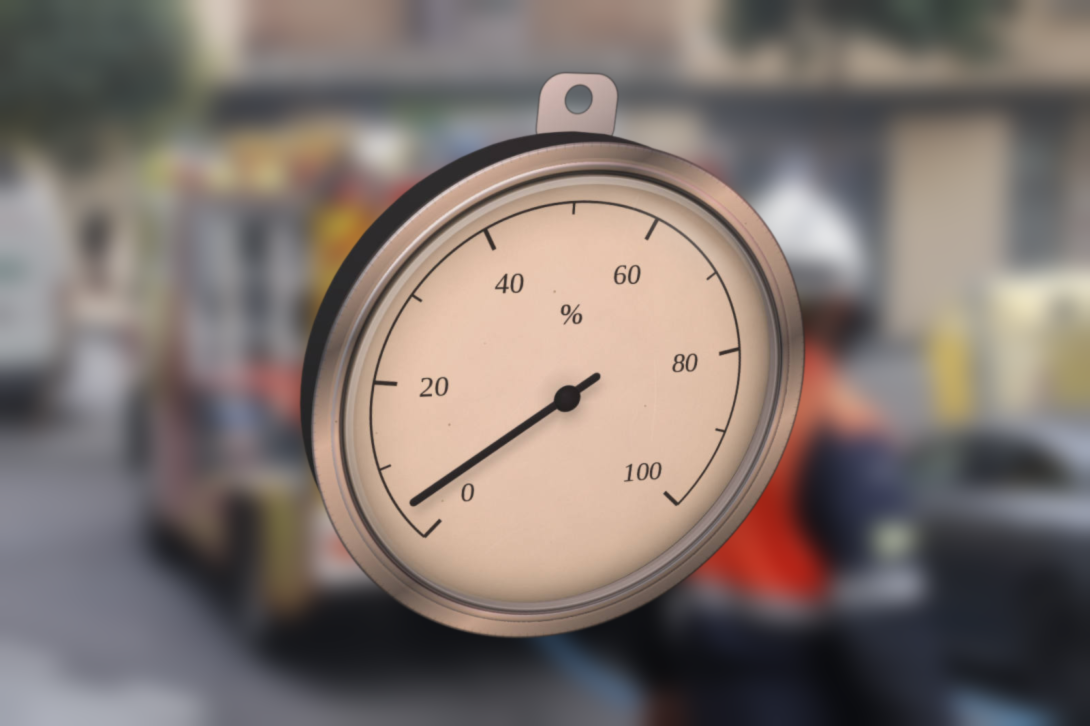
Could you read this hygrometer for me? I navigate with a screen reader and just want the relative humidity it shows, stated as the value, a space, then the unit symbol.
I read 5 %
